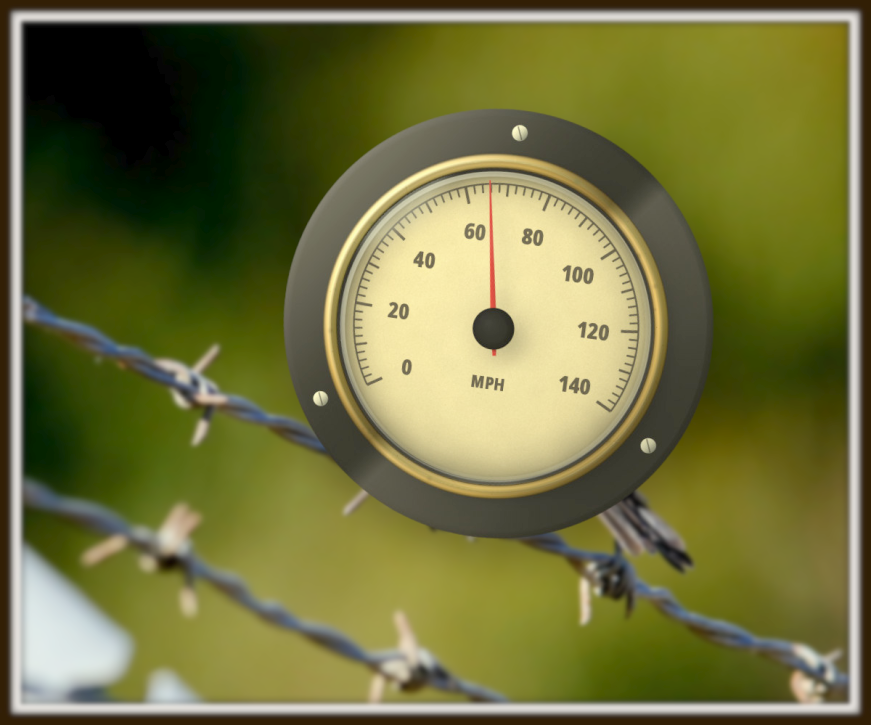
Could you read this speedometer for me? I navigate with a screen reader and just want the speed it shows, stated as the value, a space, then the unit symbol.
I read 66 mph
